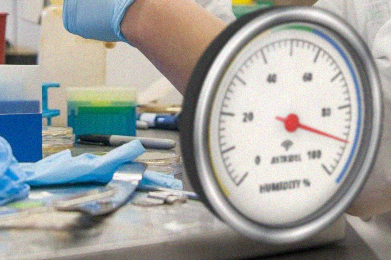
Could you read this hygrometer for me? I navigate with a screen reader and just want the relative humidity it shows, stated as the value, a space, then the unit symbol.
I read 90 %
